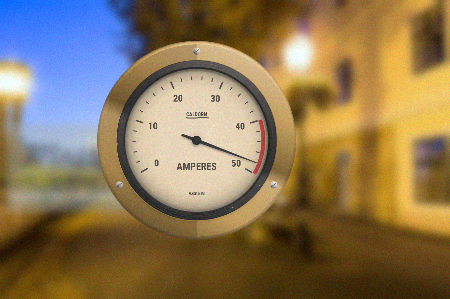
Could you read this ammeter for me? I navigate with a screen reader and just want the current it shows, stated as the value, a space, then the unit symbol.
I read 48 A
